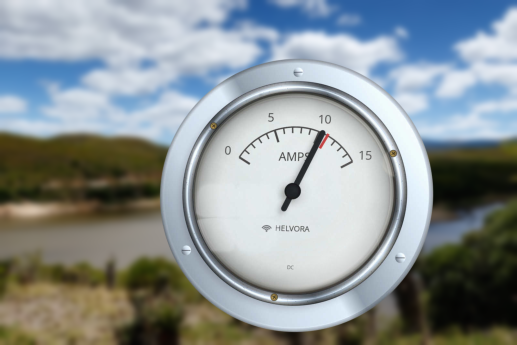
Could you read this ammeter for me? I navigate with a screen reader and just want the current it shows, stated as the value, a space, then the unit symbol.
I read 10.5 A
